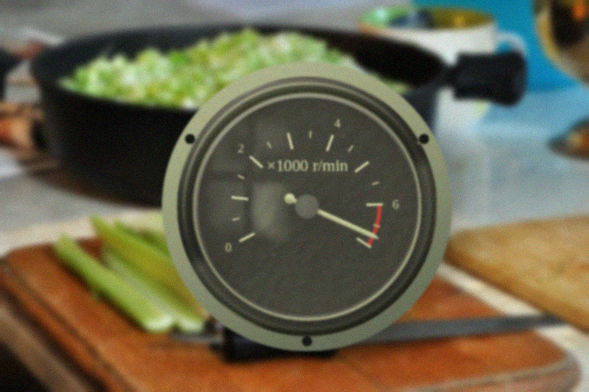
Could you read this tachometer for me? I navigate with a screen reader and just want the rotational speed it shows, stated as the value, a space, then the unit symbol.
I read 6750 rpm
